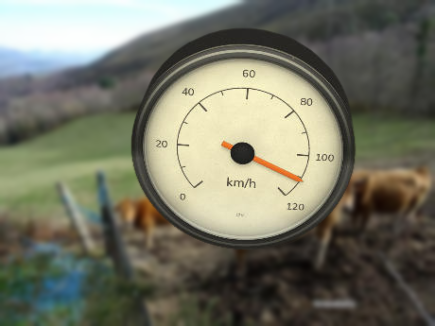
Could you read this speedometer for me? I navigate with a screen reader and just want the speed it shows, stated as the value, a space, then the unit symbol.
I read 110 km/h
